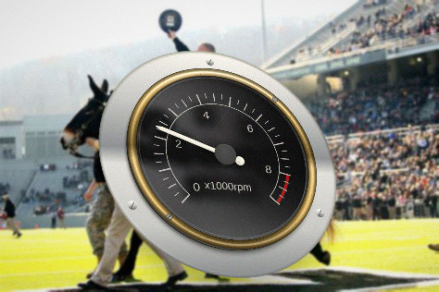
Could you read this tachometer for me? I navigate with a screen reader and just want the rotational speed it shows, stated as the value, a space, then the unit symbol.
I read 2250 rpm
